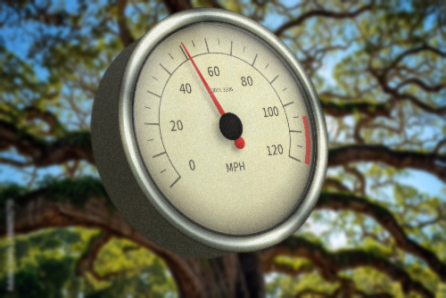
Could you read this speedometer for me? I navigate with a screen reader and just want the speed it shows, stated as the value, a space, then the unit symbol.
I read 50 mph
